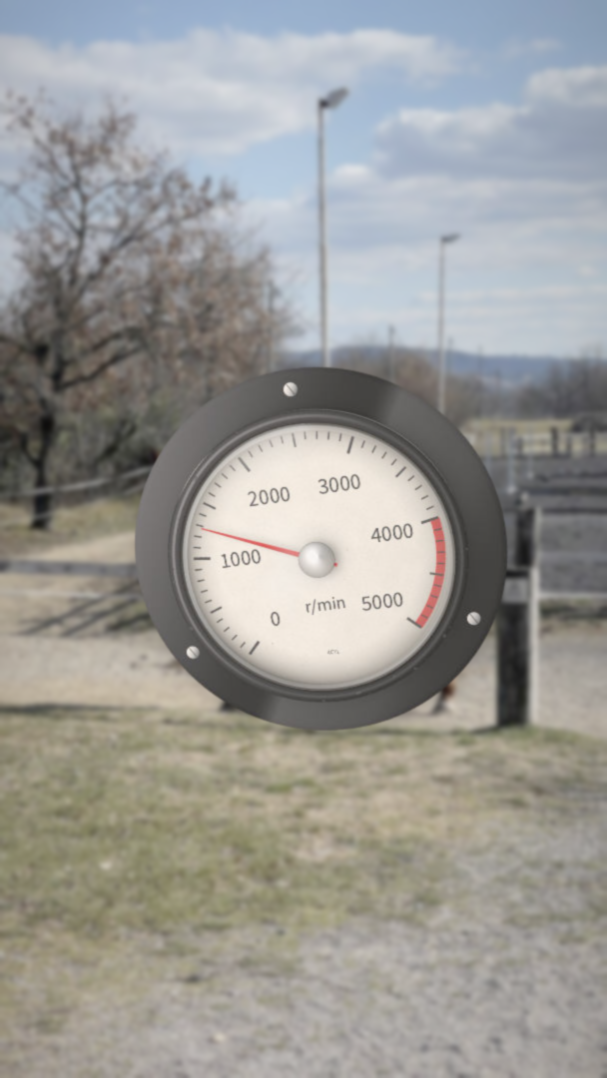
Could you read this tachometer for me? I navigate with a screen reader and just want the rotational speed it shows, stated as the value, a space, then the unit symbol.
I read 1300 rpm
